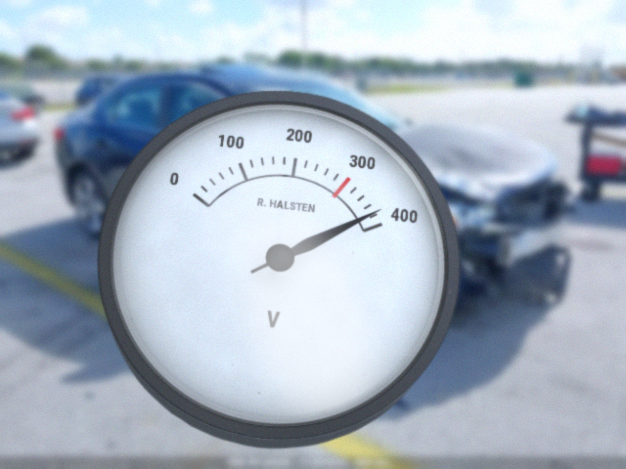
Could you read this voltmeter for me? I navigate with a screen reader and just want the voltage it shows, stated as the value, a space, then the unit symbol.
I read 380 V
